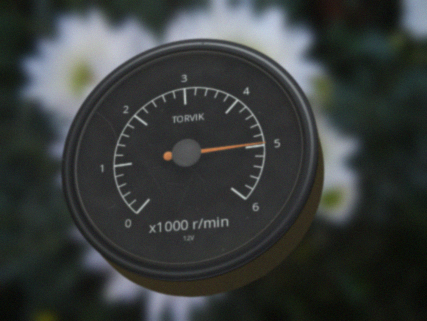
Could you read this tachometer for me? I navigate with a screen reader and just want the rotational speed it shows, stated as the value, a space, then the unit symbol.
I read 5000 rpm
